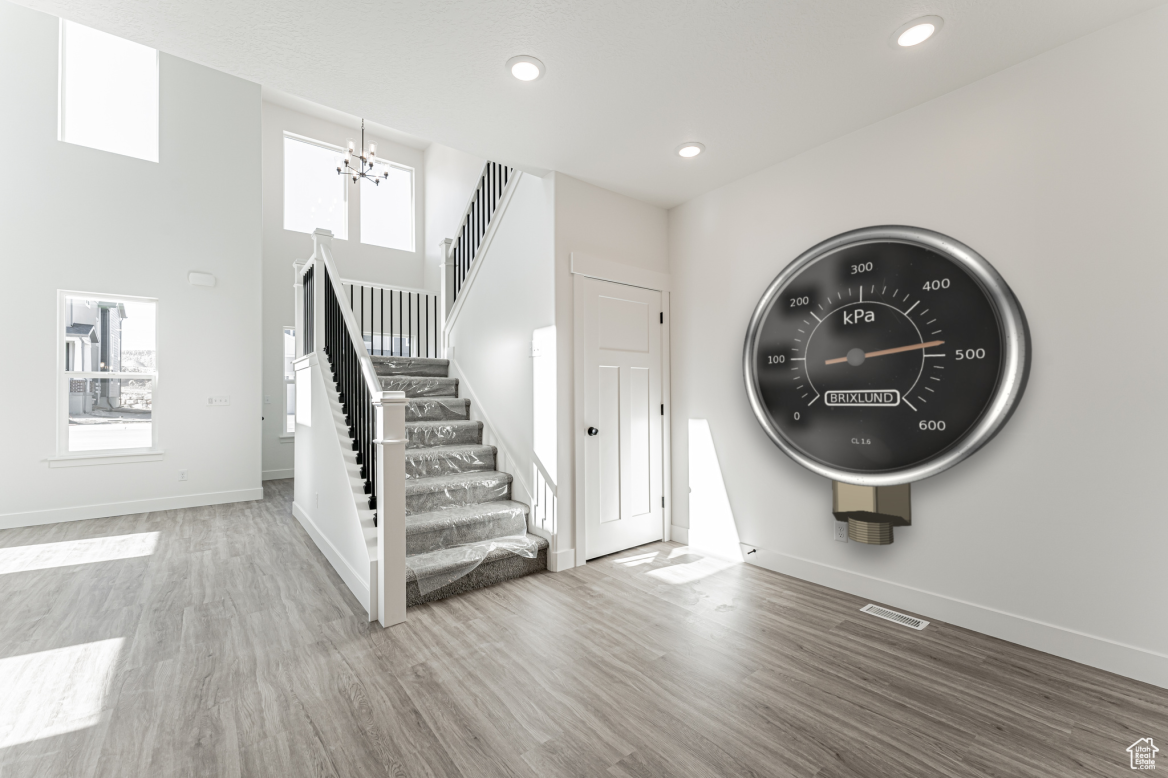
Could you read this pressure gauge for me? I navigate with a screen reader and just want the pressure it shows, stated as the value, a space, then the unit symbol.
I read 480 kPa
